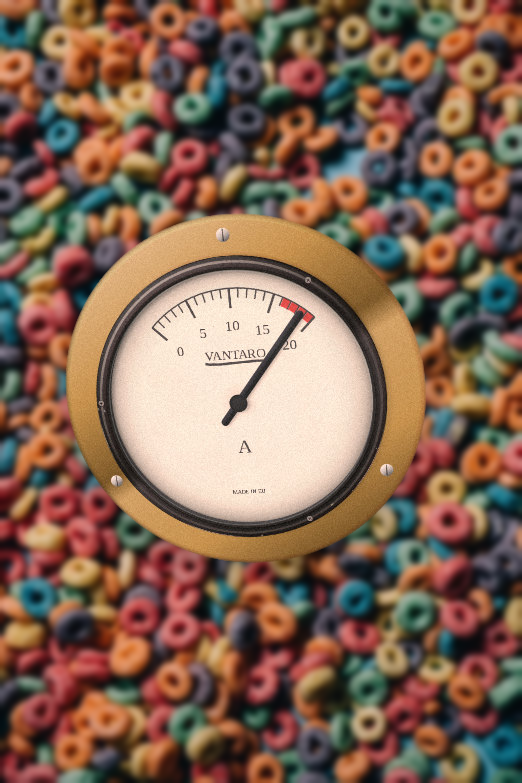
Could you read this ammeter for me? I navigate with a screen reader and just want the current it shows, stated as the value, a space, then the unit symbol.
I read 18.5 A
